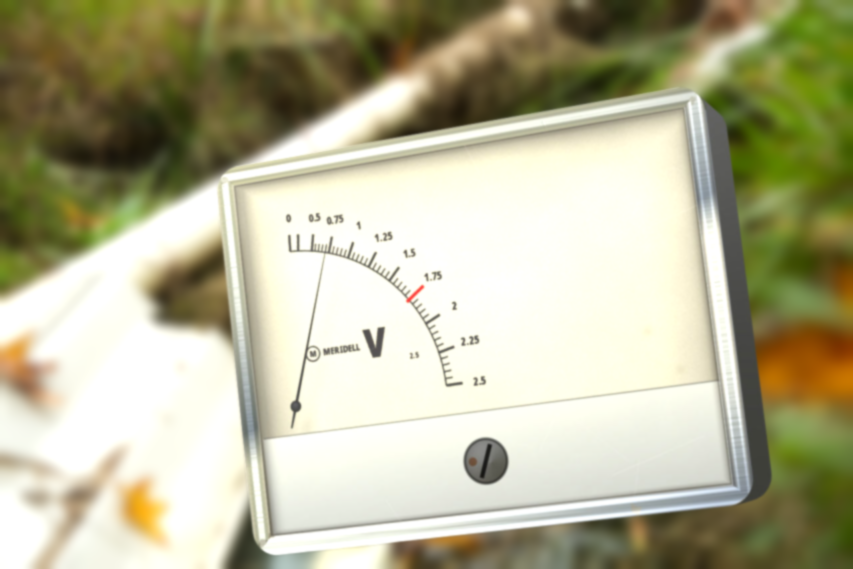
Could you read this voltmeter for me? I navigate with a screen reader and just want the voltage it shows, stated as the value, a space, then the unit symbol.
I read 0.75 V
